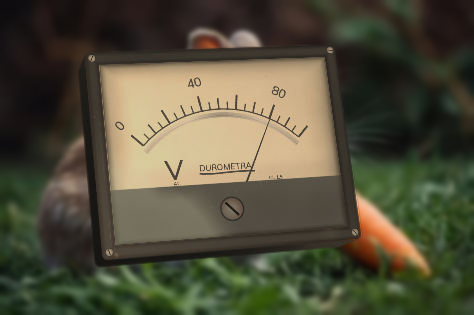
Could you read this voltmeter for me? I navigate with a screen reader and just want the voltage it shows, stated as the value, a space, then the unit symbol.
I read 80 V
